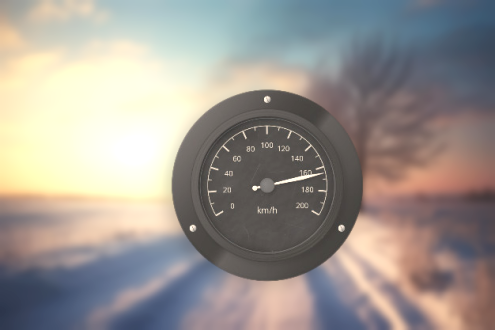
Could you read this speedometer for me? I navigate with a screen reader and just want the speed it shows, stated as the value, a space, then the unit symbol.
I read 165 km/h
